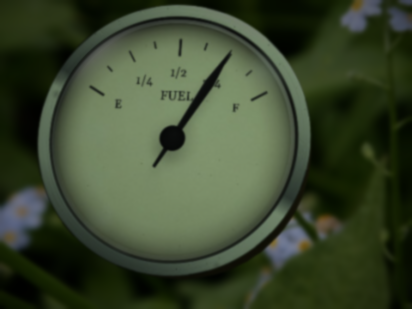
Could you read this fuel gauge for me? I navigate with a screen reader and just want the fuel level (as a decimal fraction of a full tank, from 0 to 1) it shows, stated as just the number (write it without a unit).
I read 0.75
